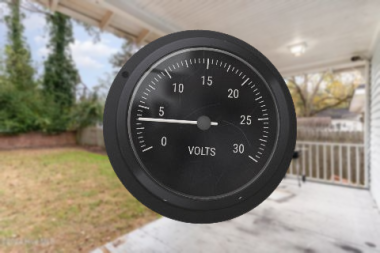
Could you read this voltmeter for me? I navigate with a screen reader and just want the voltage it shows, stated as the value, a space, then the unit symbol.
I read 3.5 V
